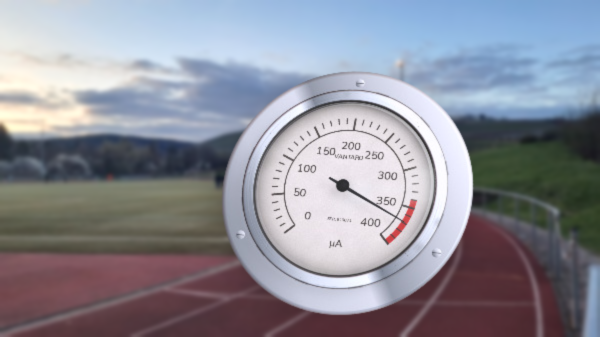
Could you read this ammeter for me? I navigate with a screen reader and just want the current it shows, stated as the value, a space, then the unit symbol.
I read 370 µA
